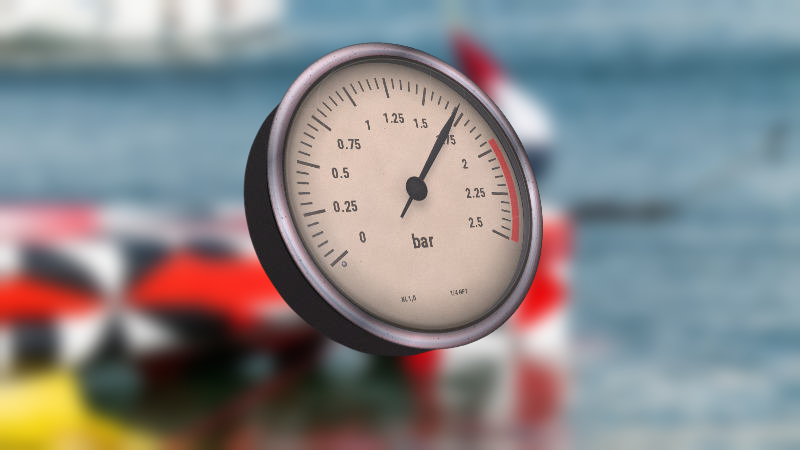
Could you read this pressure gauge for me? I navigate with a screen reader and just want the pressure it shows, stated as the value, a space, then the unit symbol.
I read 1.7 bar
